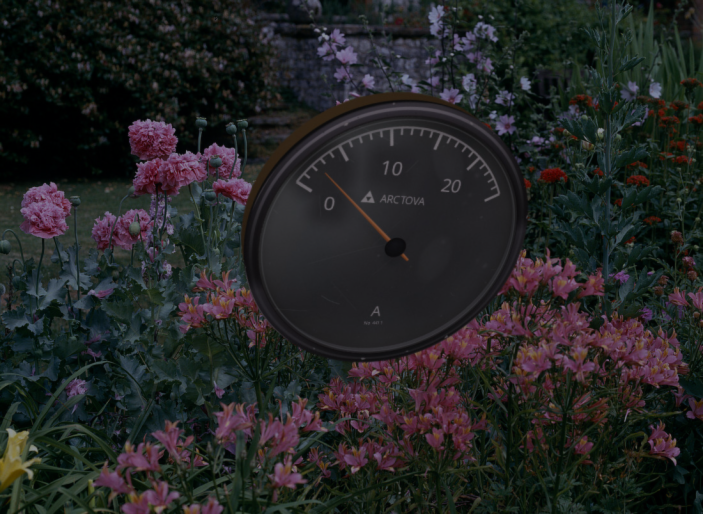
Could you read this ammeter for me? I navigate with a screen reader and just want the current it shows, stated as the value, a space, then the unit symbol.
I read 2.5 A
